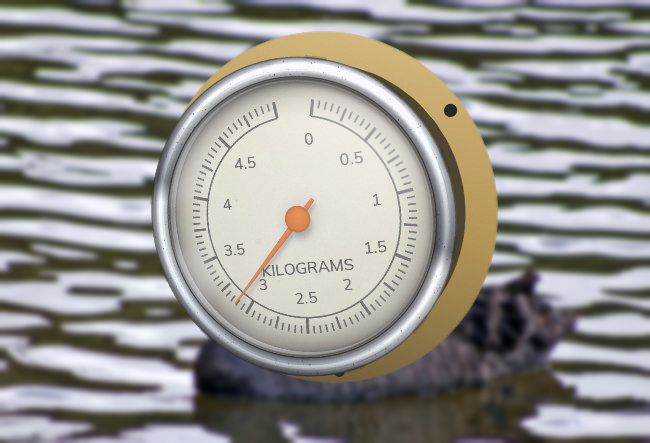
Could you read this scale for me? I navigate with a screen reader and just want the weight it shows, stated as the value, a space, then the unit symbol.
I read 3.1 kg
